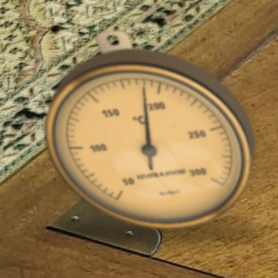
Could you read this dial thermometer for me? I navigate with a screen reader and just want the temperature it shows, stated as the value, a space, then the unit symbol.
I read 190 °C
